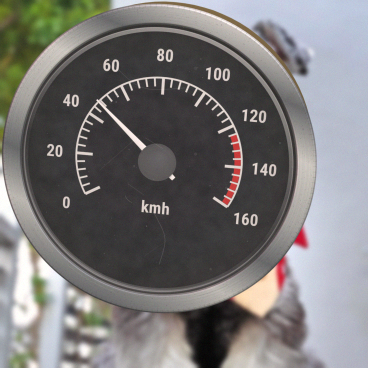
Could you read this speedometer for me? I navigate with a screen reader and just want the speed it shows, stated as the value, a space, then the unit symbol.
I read 48 km/h
